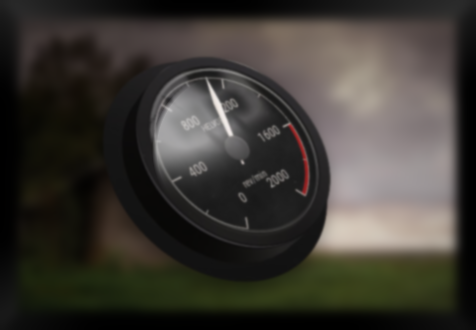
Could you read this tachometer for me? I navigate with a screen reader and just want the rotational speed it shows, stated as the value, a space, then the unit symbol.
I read 1100 rpm
